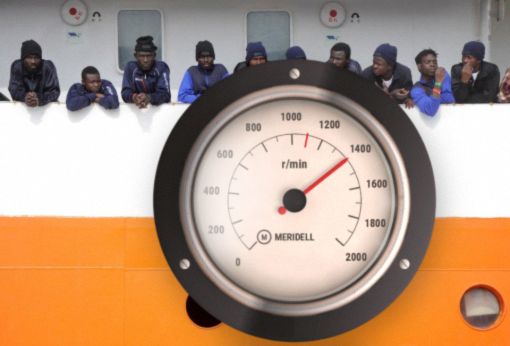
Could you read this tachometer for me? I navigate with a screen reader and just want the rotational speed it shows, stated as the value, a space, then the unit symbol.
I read 1400 rpm
